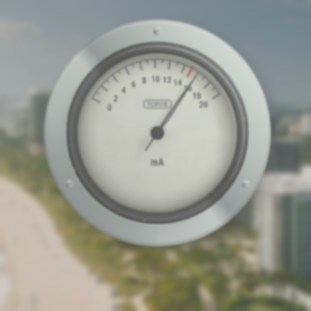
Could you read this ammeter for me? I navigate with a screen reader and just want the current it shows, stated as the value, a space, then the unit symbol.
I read 16 mA
